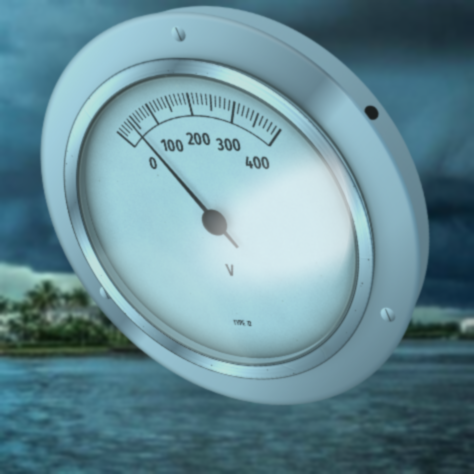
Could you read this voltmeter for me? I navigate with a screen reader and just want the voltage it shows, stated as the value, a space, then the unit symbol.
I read 50 V
